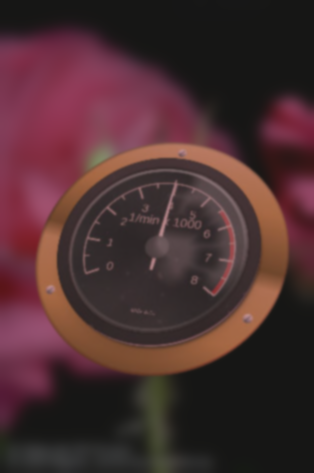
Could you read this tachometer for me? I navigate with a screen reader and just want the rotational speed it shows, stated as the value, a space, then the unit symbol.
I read 4000 rpm
